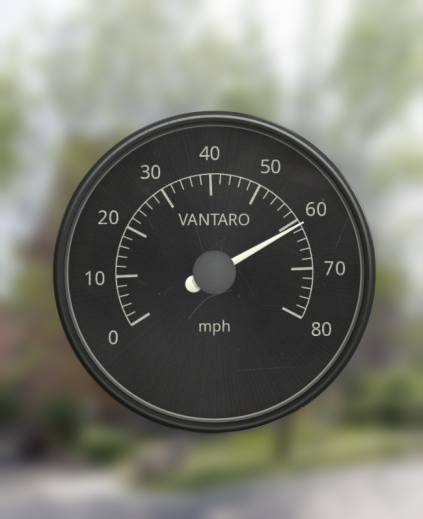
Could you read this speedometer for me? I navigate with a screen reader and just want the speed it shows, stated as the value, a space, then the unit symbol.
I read 61 mph
